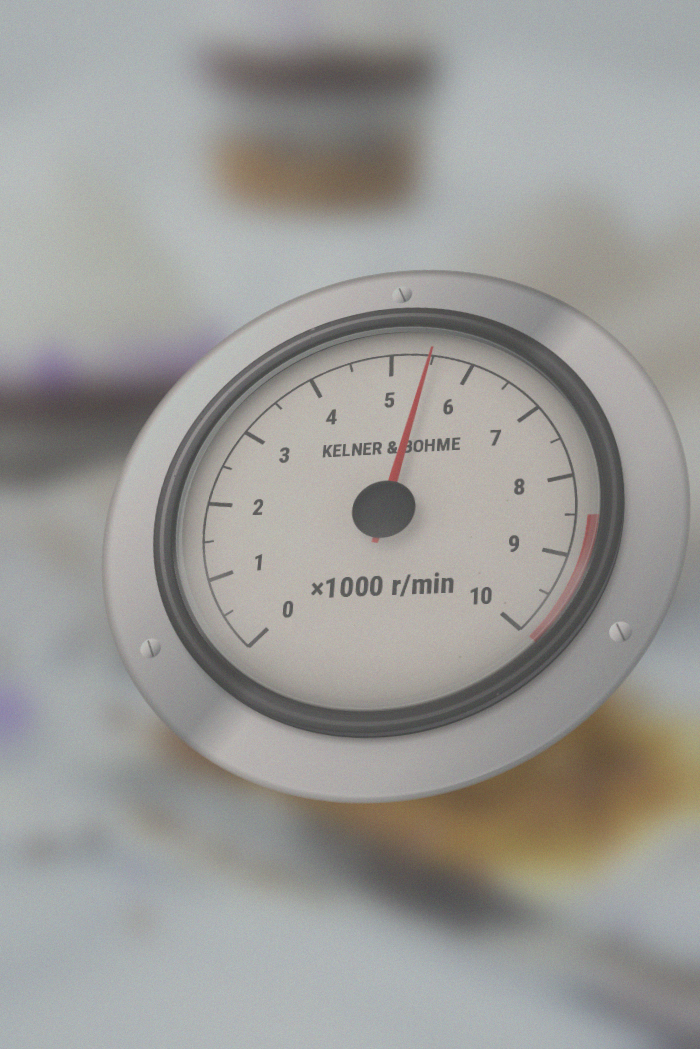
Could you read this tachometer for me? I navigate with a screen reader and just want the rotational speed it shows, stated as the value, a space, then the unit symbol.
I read 5500 rpm
